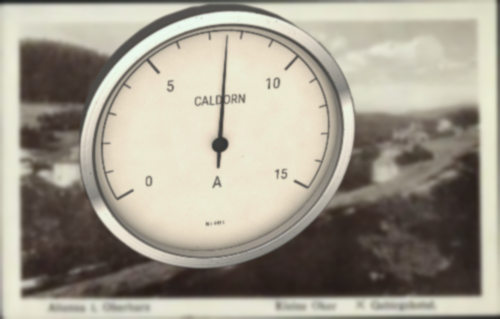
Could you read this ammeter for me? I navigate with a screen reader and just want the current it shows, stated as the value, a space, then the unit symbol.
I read 7.5 A
